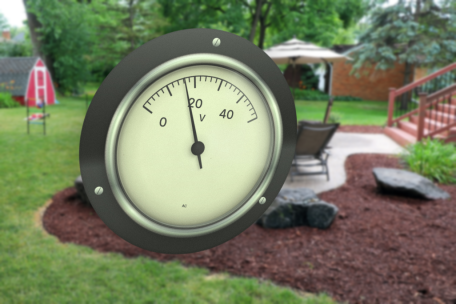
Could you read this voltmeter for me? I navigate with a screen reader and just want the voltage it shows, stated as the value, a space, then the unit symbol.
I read 16 V
